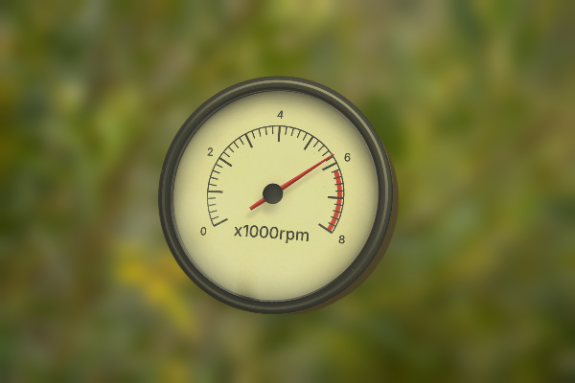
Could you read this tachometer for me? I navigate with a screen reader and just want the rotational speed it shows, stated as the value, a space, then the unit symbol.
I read 5800 rpm
